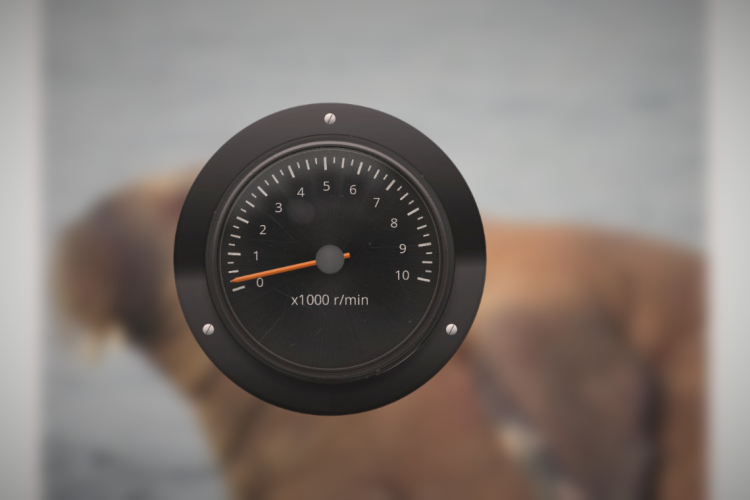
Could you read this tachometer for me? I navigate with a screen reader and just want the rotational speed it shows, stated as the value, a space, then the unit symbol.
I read 250 rpm
